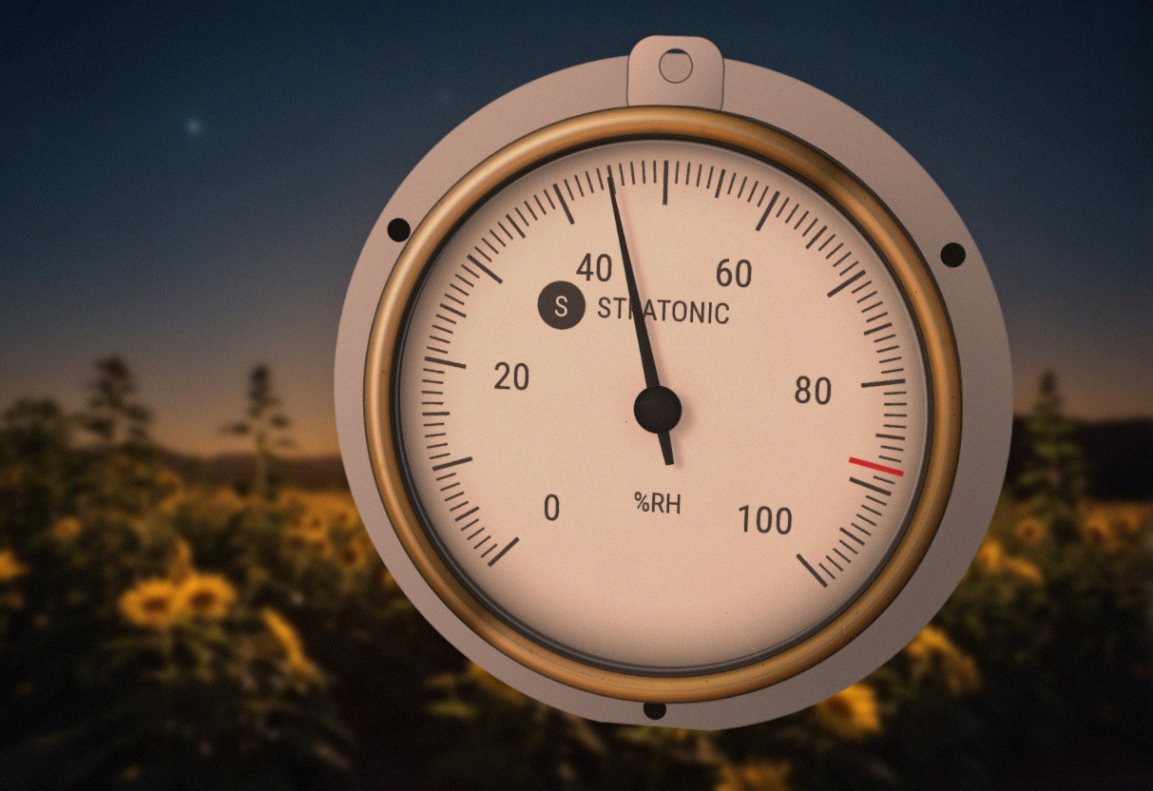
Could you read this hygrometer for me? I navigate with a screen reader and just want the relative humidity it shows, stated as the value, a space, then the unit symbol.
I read 45 %
